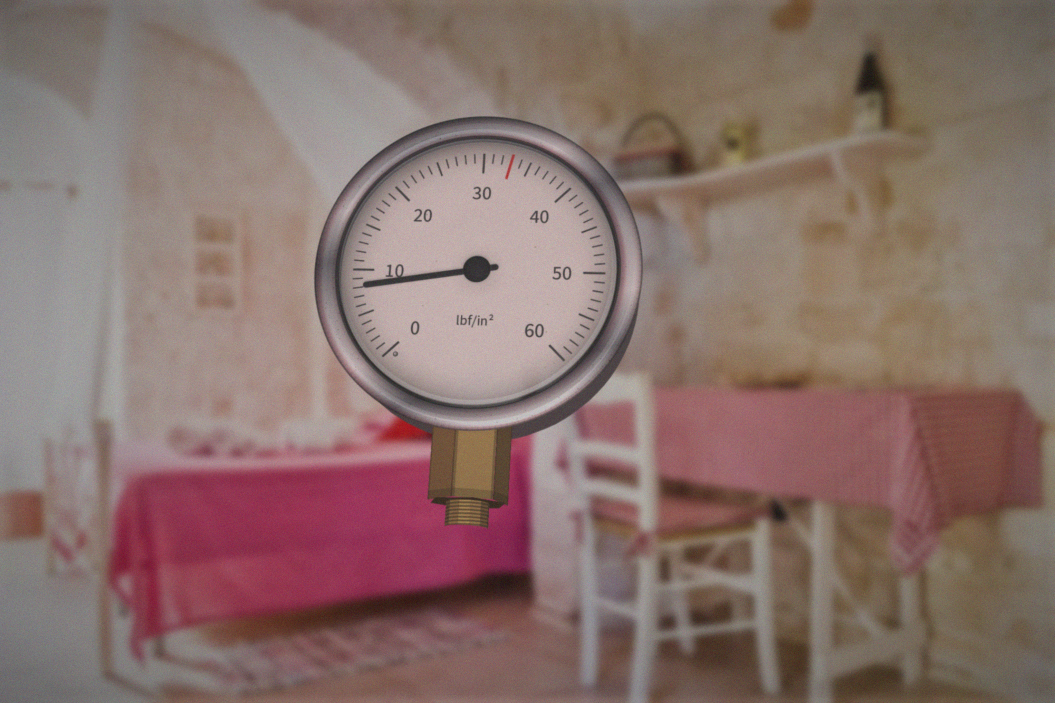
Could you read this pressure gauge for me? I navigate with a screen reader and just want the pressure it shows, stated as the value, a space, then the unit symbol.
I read 8 psi
